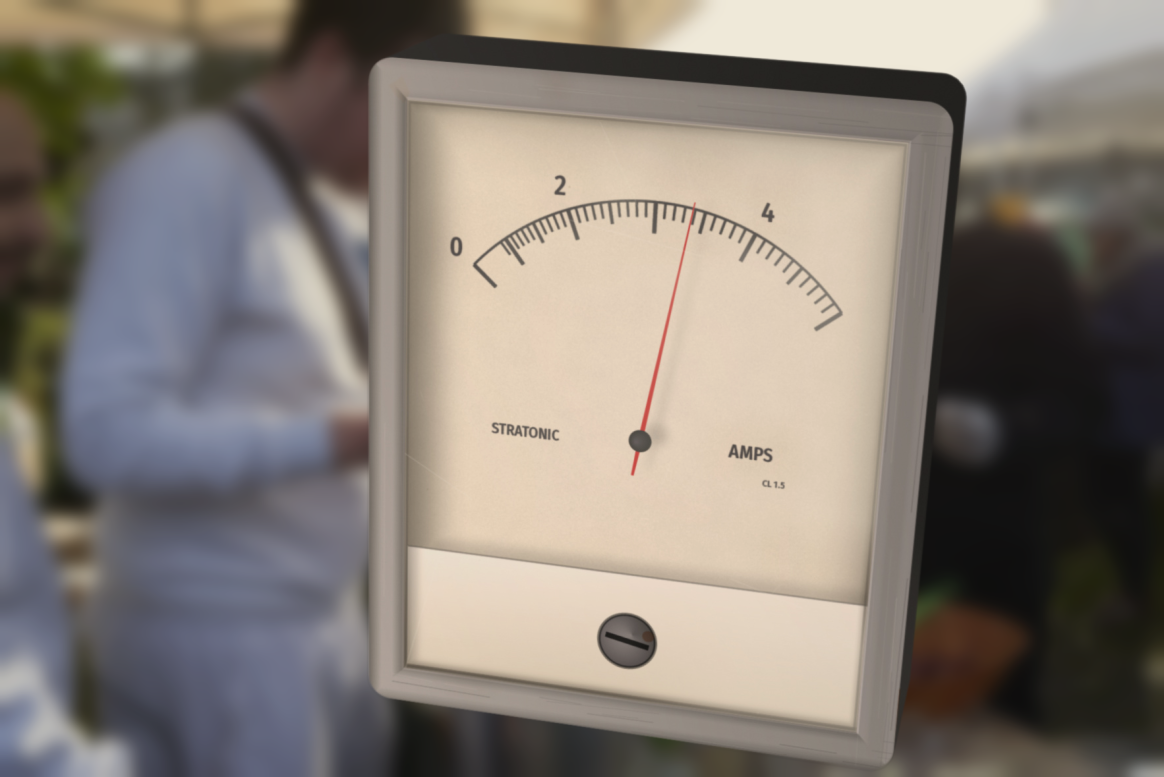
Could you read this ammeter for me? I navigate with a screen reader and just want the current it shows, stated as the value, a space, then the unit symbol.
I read 3.4 A
